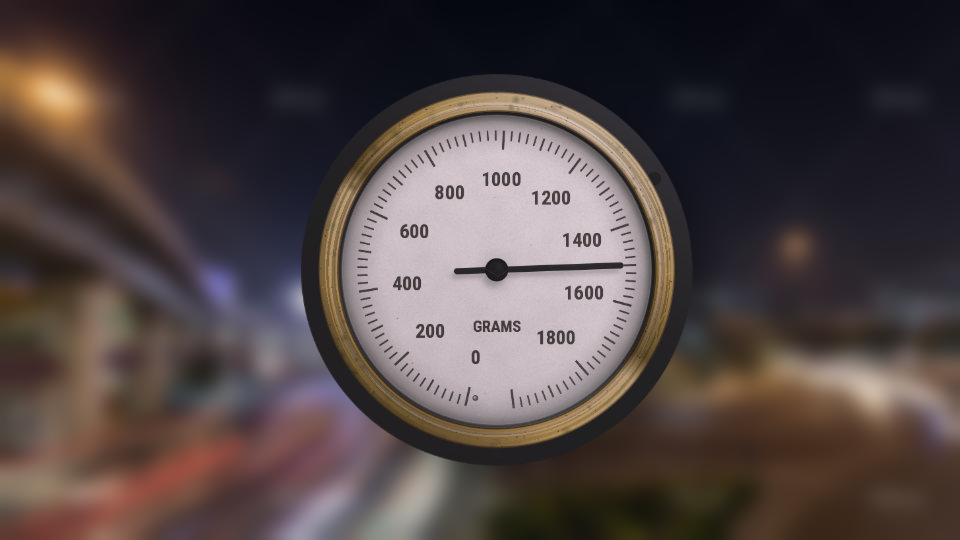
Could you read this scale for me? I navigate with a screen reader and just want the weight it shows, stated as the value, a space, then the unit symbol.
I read 1500 g
